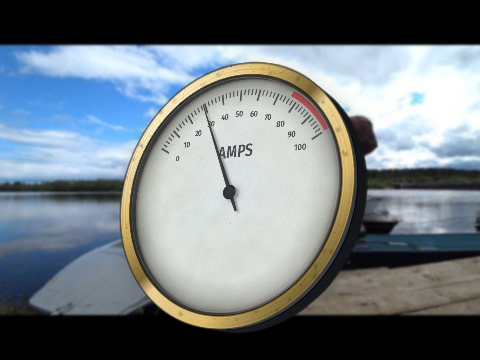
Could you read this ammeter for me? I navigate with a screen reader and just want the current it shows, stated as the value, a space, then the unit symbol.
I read 30 A
